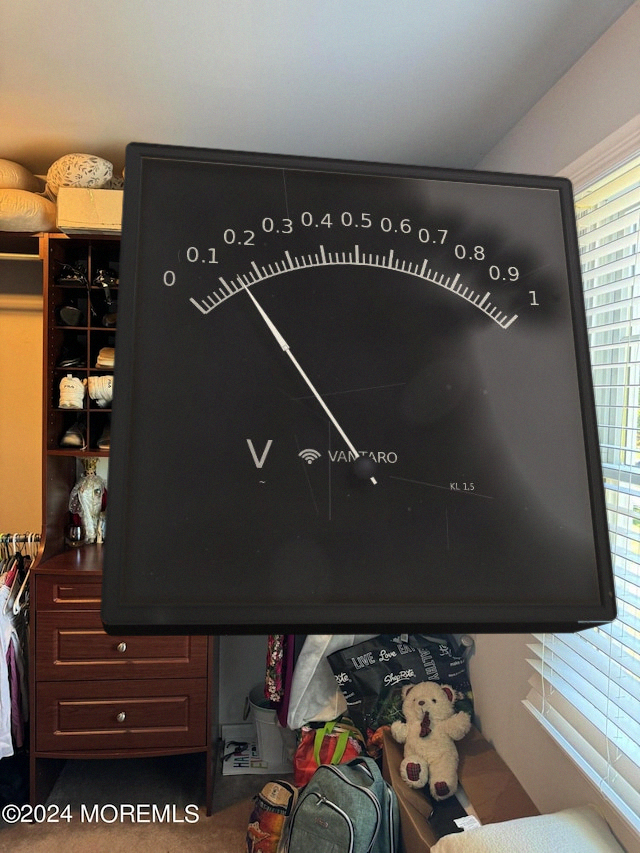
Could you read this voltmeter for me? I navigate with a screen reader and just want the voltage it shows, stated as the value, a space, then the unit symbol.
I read 0.14 V
